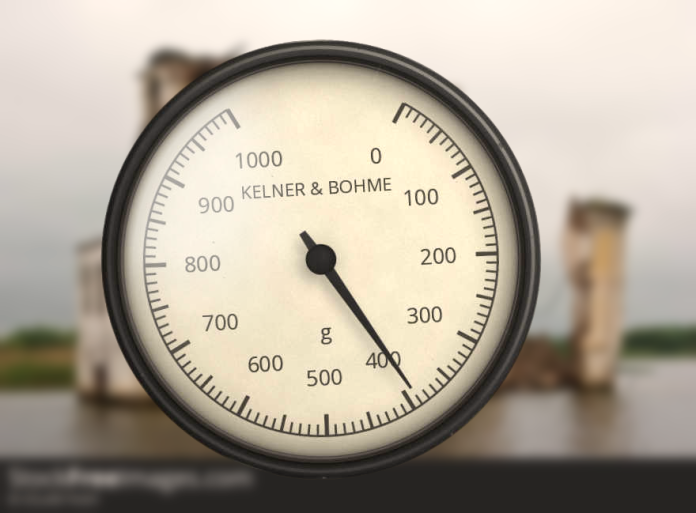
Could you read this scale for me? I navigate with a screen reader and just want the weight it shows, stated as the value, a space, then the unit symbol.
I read 390 g
